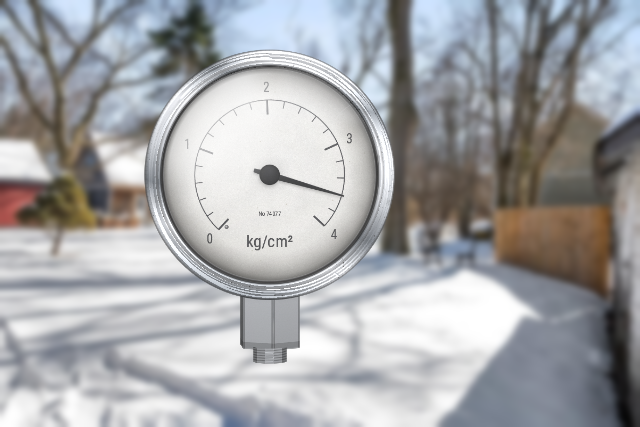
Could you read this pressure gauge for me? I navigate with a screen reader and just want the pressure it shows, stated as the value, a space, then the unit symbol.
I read 3.6 kg/cm²
